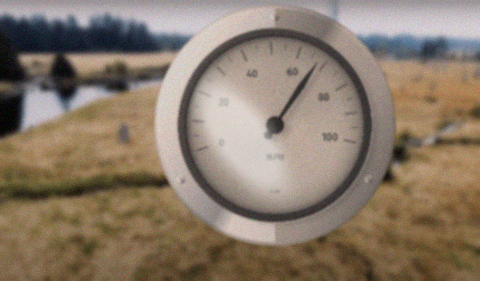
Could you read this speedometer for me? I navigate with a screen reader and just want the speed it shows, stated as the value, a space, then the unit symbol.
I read 67.5 mph
